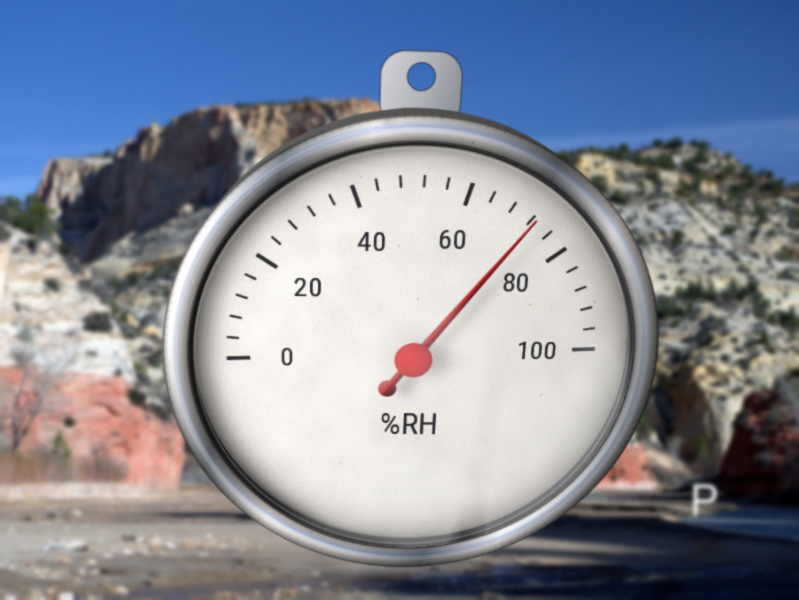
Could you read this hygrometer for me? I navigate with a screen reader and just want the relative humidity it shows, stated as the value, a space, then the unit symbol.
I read 72 %
